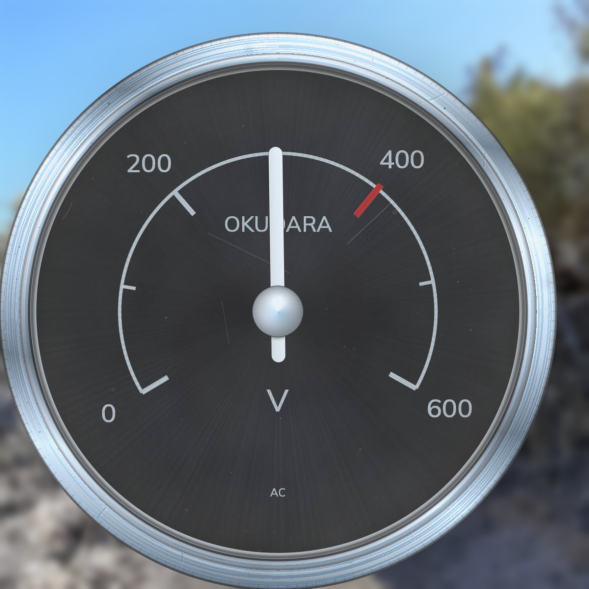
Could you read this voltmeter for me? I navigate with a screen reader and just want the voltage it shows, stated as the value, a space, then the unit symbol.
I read 300 V
